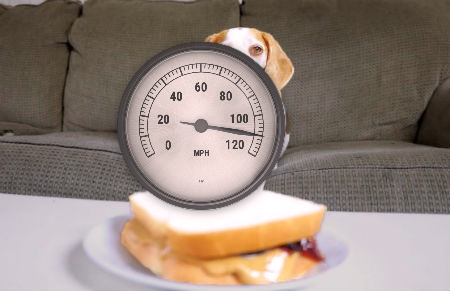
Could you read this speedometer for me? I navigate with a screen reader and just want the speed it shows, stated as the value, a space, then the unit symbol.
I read 110 mph
